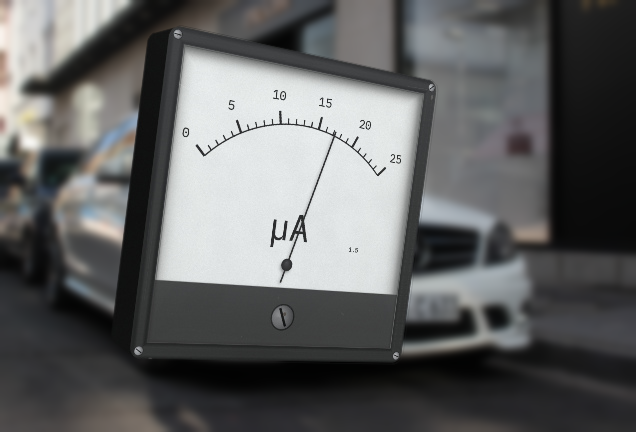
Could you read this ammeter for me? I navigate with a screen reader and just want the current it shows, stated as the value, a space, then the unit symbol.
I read 17 µA
